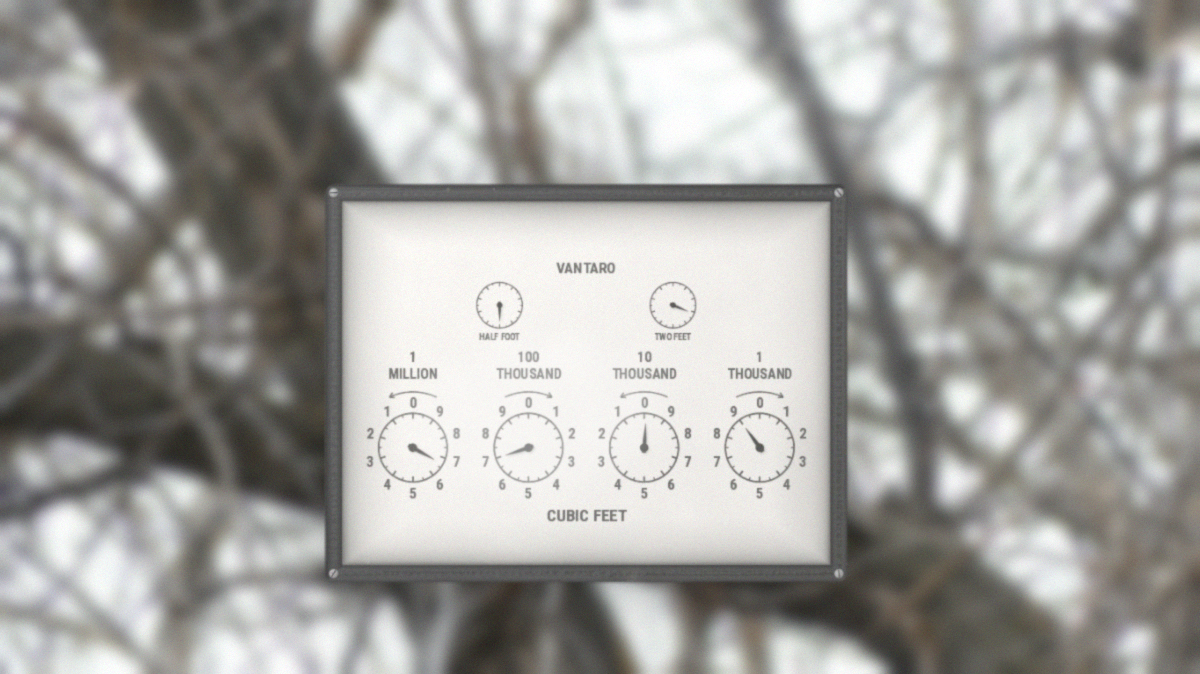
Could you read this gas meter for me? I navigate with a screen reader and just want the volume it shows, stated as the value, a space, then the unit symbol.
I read 669900 ft³
